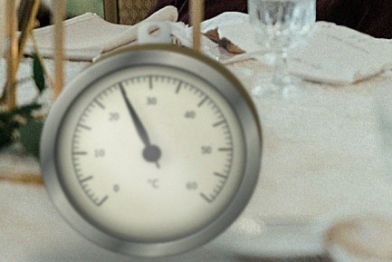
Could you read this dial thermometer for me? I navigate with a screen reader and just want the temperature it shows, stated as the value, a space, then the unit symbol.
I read 25 °C
